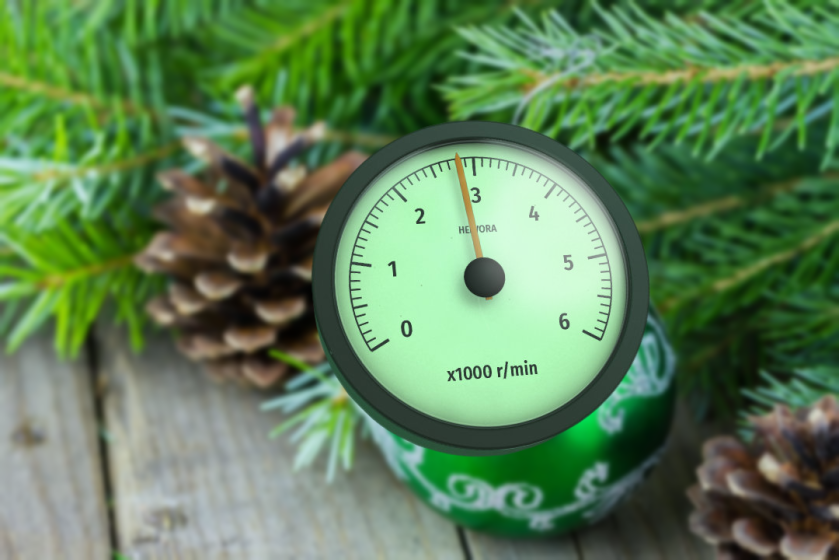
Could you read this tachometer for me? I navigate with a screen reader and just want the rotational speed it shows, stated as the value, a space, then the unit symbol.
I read 2800 rpm
